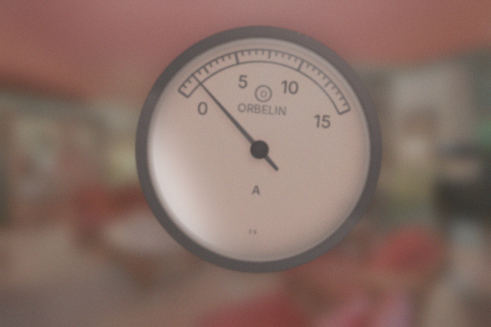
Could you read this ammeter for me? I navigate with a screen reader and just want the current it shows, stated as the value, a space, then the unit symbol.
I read 1.5 A
